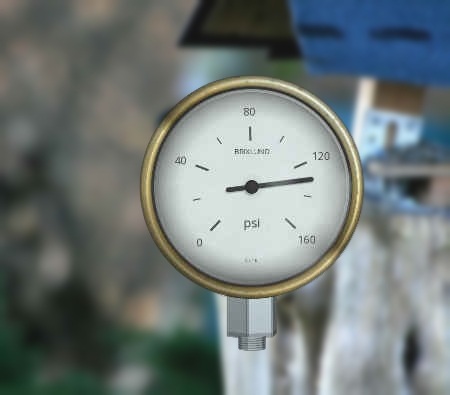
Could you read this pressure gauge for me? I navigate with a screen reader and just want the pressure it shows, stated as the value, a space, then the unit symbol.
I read 130 psi
